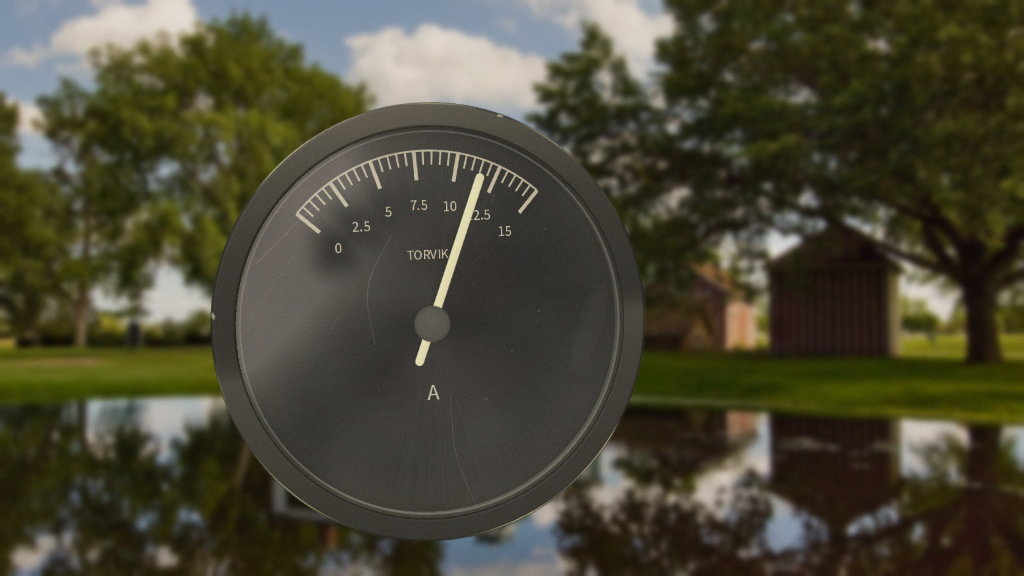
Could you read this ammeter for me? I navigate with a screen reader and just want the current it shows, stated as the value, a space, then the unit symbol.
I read 11.5 A
